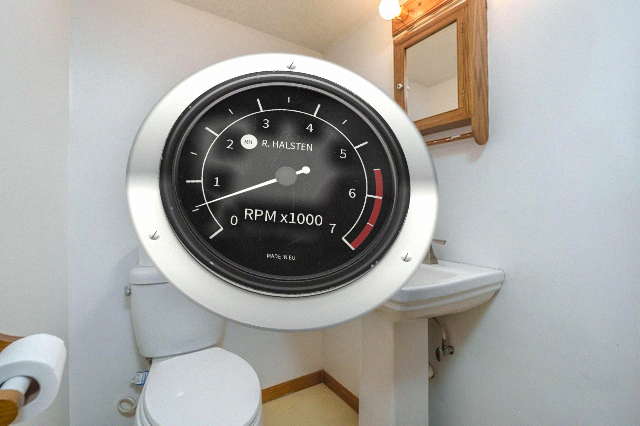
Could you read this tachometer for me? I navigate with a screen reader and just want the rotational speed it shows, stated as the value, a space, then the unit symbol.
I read 500 rpm
